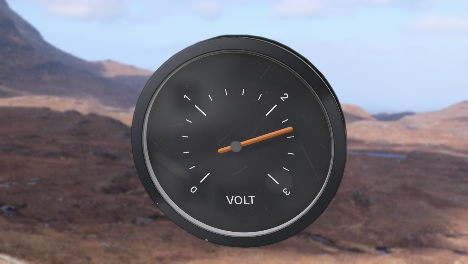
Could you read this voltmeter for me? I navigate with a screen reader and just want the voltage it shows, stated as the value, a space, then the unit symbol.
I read 2.3 V
